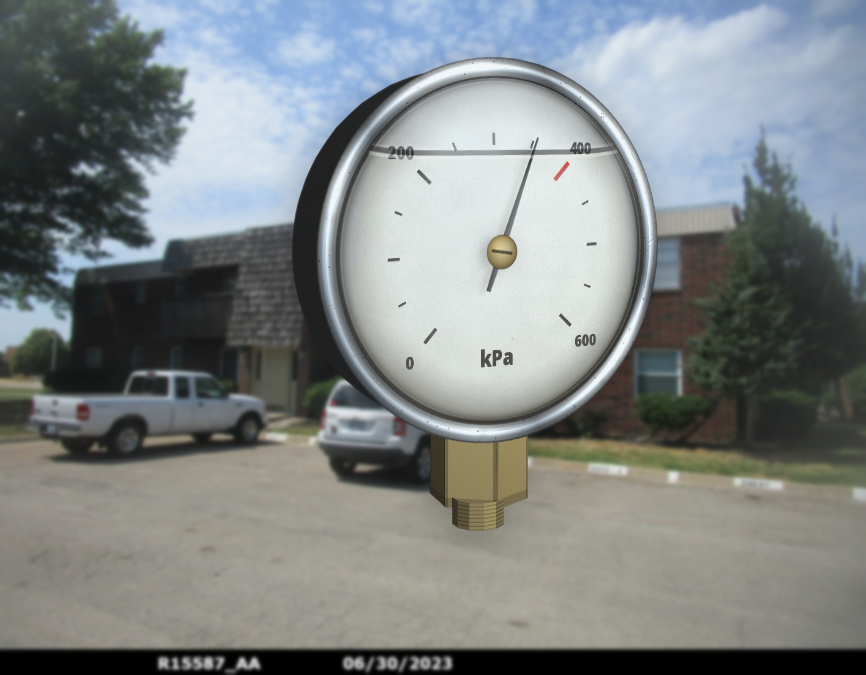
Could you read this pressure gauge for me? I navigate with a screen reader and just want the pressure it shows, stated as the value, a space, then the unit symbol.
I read 350 kPa
